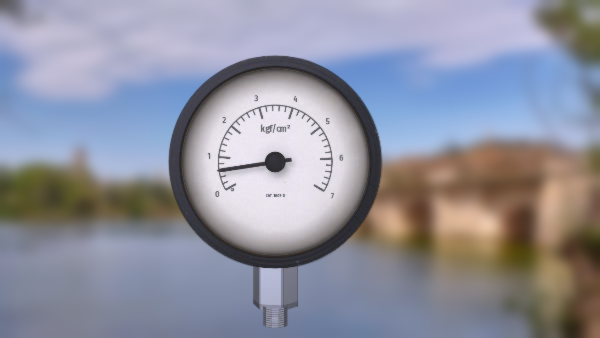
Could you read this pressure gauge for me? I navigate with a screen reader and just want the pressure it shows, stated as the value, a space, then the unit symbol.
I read 0.6 kg/cm²
